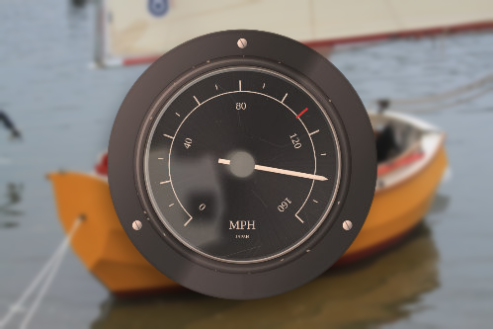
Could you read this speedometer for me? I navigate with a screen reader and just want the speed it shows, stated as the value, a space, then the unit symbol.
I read 140 mph
